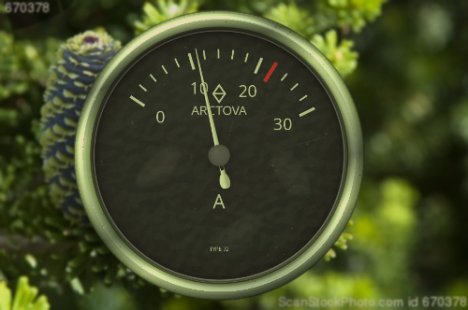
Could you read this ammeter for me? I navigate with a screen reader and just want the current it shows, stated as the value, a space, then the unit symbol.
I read 11 A
